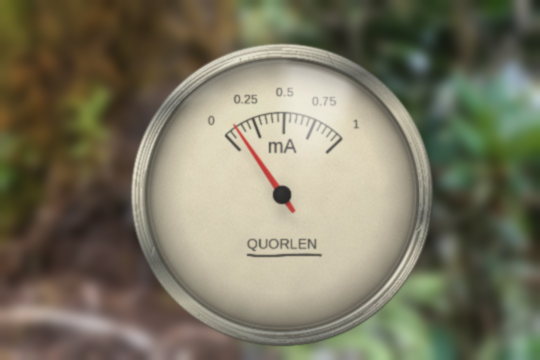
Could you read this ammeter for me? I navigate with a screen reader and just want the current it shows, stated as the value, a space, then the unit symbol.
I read 0.1 mA
